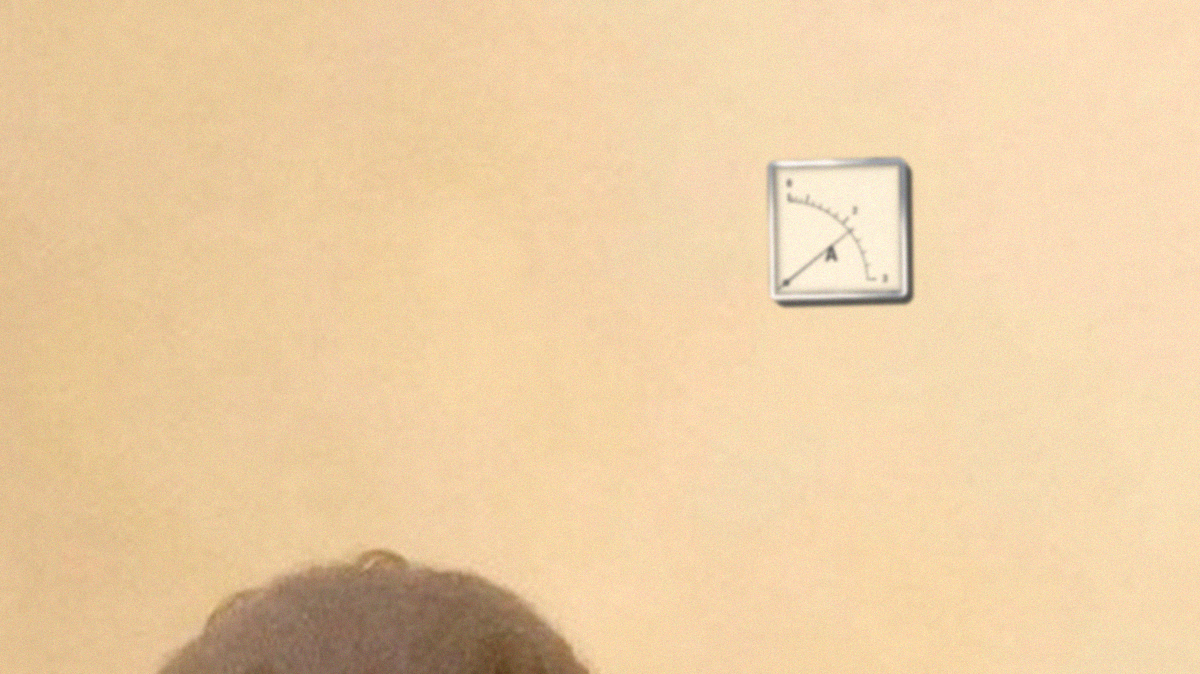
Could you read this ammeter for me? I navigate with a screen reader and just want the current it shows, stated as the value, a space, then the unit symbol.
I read 2.2 A
